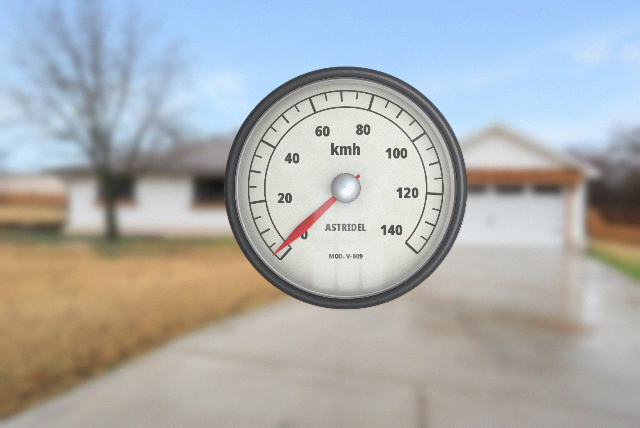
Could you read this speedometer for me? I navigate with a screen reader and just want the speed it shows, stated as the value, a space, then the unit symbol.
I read 2.5 km/h
